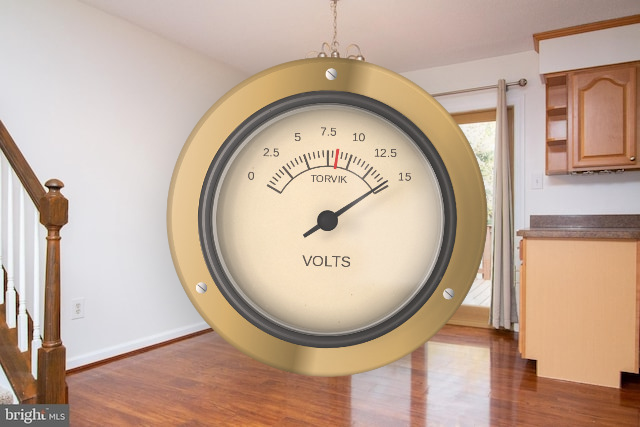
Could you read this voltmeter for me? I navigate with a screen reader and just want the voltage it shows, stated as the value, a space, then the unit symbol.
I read 14.5 V
